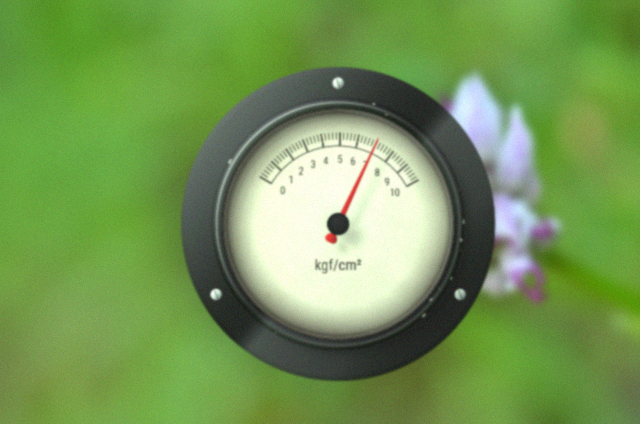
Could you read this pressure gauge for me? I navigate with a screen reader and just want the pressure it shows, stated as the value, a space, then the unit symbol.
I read 7 kg/cm²
